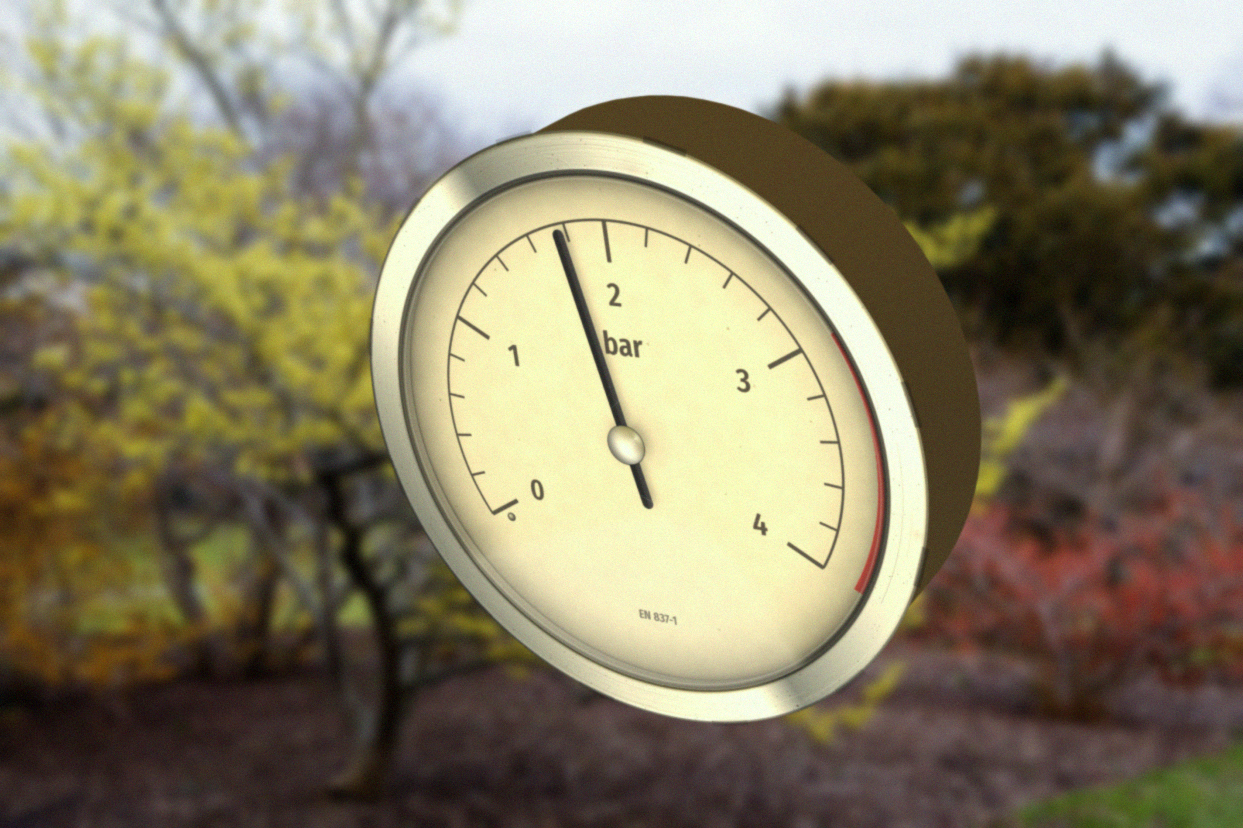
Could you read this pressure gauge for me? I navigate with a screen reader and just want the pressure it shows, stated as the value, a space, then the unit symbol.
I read 1.8 bar
